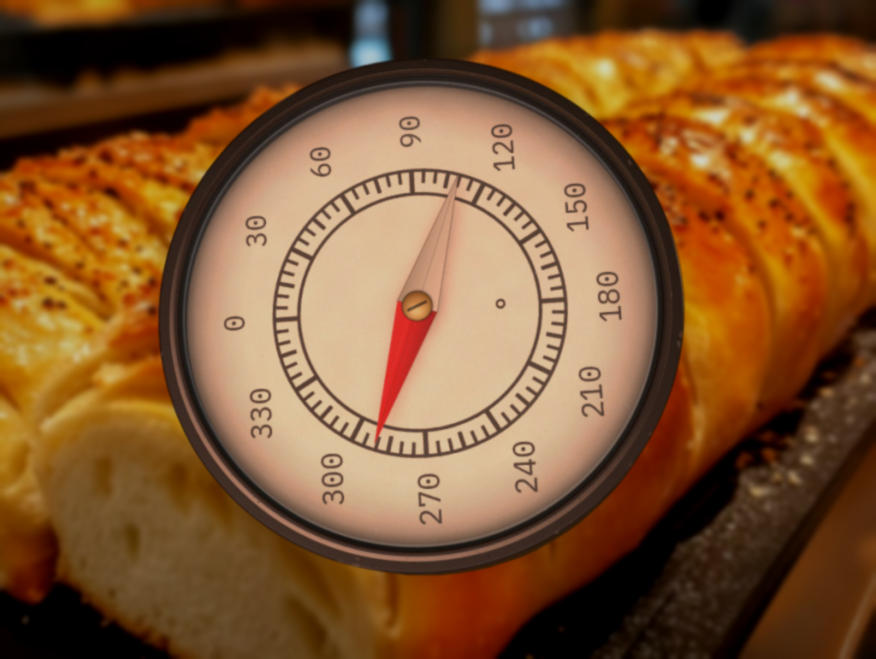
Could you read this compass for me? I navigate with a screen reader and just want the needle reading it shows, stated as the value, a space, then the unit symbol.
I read 290 °
